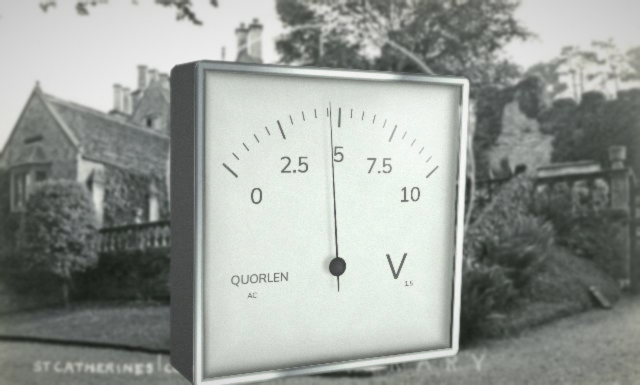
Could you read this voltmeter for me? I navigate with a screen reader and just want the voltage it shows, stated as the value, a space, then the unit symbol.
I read 4.5 V
